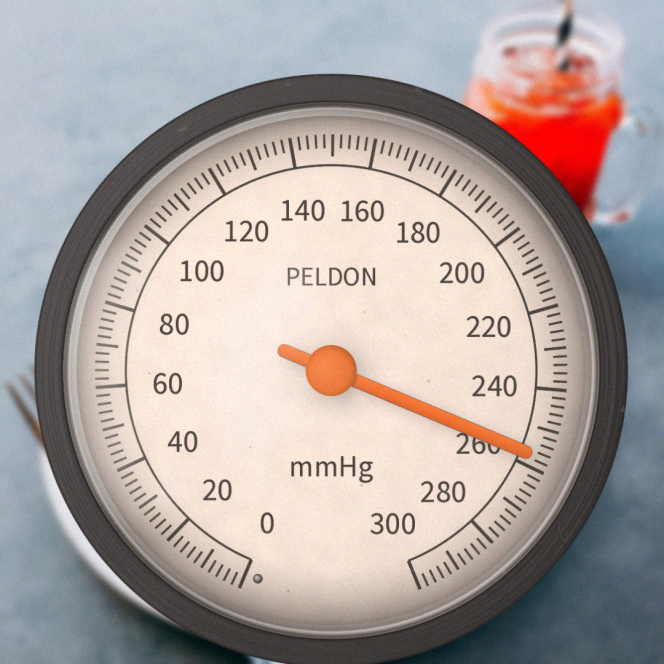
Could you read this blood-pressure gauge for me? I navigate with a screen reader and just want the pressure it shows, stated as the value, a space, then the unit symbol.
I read 257 mmHg
